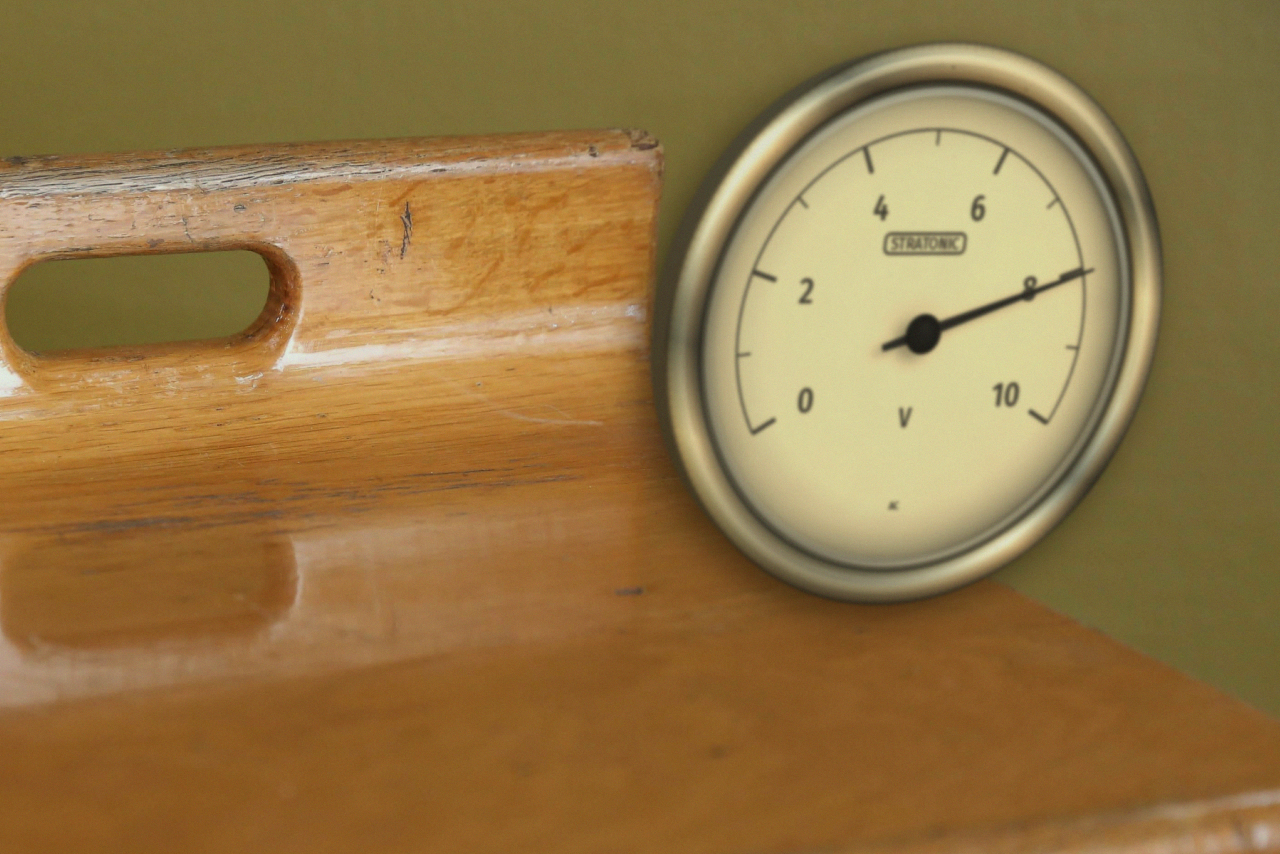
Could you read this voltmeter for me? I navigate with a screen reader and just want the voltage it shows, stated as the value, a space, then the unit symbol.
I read 8 V
